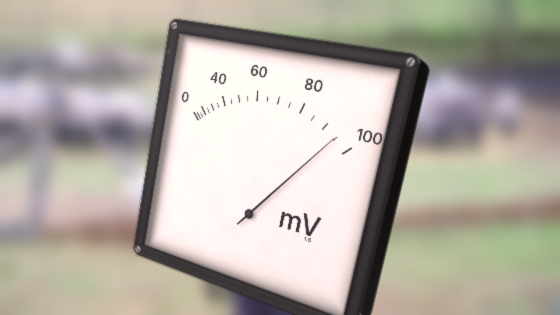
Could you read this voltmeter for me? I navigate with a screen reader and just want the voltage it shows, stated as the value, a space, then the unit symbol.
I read 95 mV
